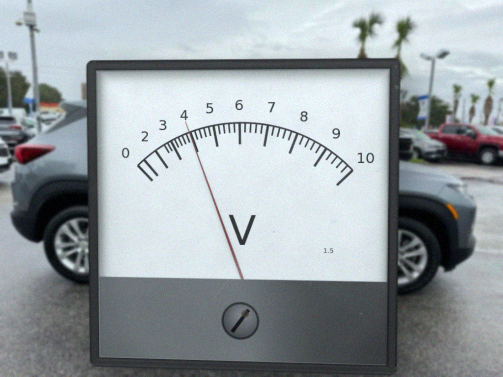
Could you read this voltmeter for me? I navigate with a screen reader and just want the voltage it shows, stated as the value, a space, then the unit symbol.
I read 4 V
